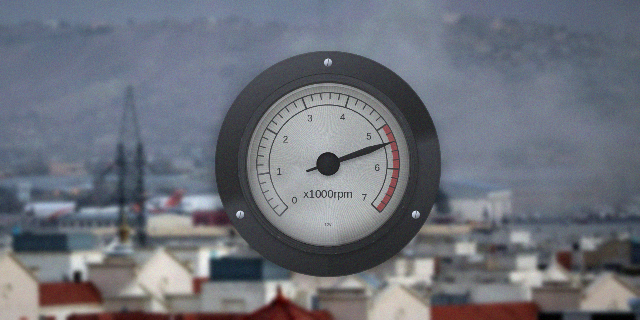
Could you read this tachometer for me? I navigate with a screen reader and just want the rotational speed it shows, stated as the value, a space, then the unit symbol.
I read 5400 rpm
